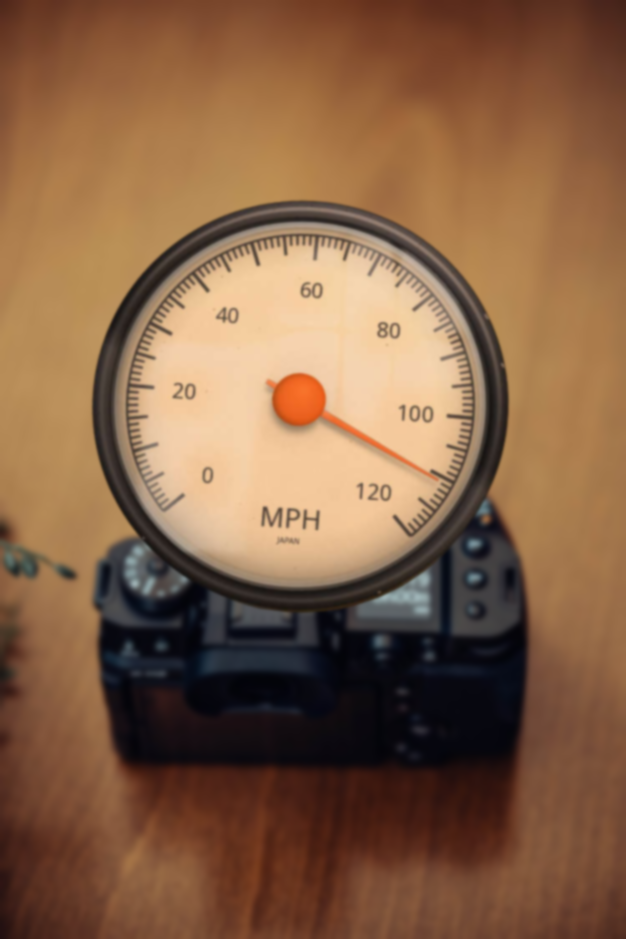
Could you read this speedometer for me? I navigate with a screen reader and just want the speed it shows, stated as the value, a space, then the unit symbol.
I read 111 mph
